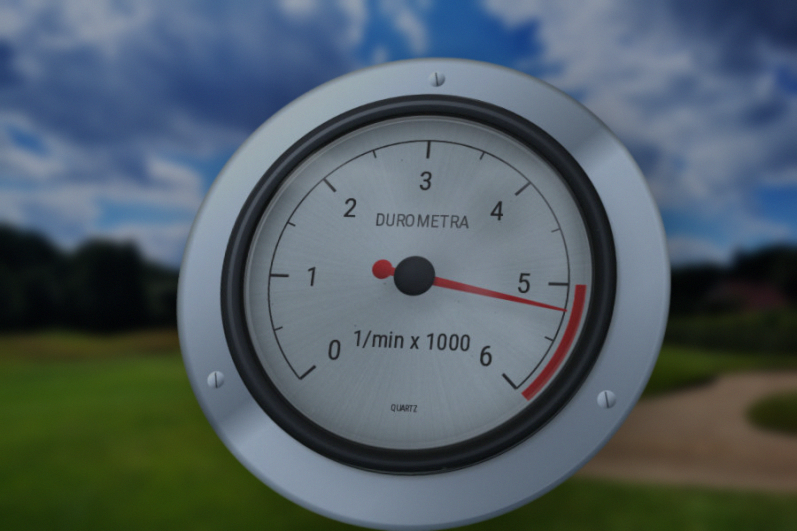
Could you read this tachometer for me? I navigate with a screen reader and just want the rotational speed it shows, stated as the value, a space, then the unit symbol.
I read 5250 rpm
